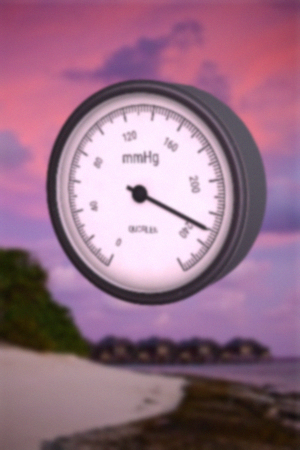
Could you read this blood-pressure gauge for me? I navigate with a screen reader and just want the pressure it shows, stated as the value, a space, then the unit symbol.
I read 230 mmHg
